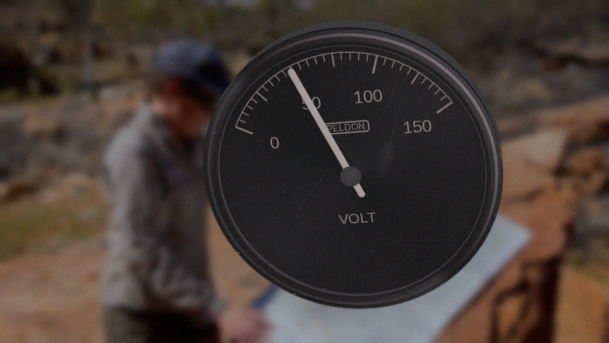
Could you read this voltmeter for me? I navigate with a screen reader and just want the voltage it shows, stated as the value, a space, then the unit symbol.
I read 50 V
